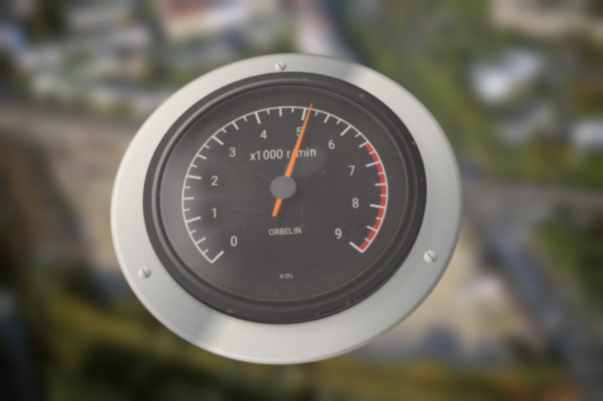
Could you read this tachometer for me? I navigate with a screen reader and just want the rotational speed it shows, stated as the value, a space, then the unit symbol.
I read 5125 rpm
